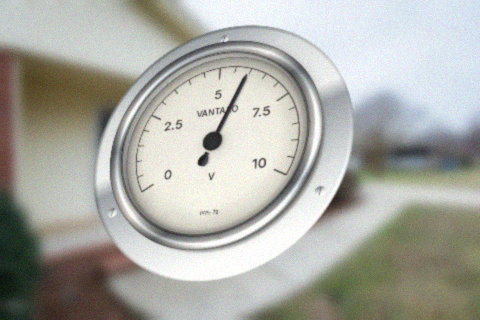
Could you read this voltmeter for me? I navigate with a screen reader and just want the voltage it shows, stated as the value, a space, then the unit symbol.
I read 6 V
